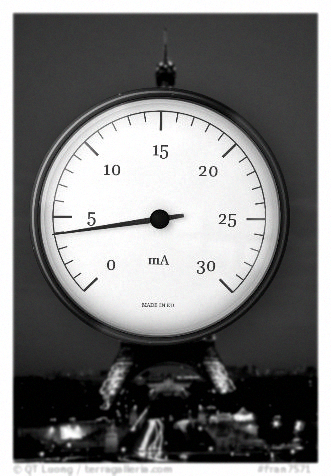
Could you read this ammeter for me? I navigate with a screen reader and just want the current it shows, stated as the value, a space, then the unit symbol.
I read 4 mA
